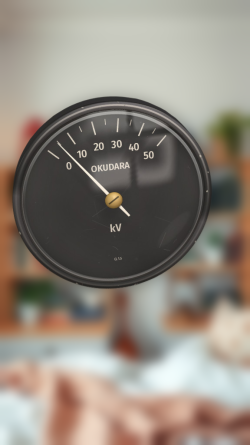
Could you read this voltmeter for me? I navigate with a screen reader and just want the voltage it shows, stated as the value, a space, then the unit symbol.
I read 5 kV
